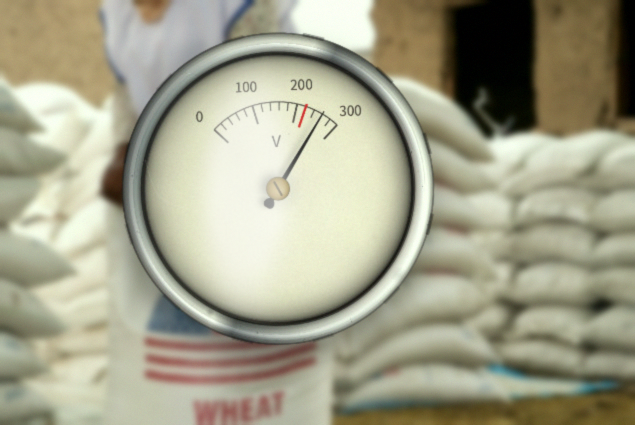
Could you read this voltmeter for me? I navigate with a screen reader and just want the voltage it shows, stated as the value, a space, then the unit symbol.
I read 260 V
